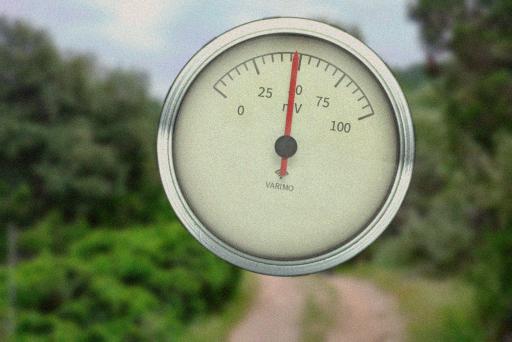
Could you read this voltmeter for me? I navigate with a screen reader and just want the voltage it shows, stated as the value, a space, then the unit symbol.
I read 47.5 mV
